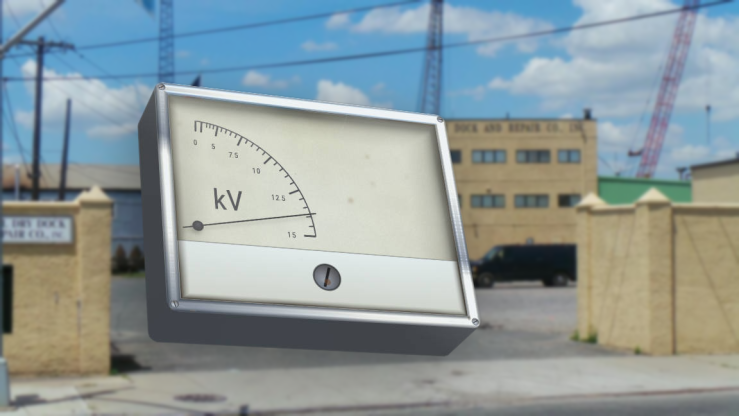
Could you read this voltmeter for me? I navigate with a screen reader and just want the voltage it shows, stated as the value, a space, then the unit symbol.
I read 14 kV
